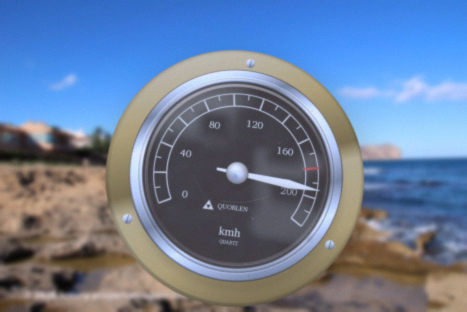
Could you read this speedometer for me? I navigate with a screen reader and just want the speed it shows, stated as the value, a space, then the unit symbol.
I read 195 km/h
